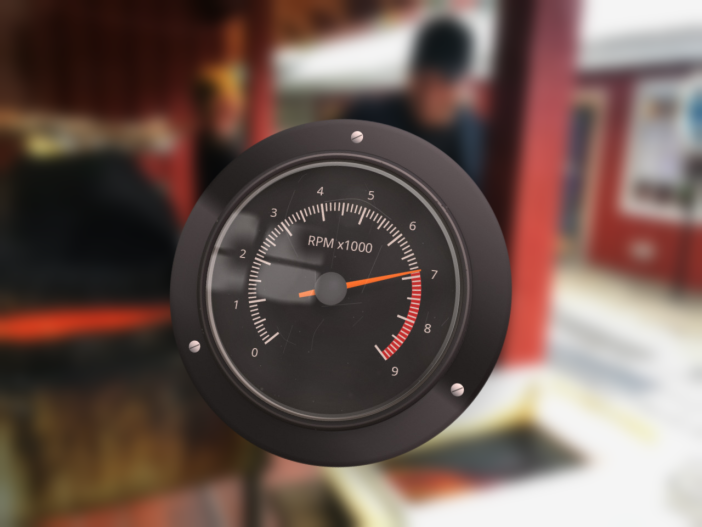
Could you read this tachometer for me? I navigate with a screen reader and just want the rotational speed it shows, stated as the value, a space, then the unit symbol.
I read 6900 rpm
